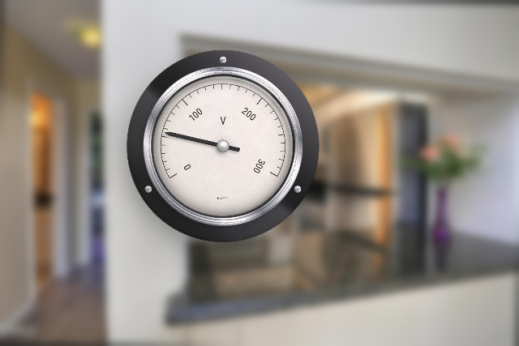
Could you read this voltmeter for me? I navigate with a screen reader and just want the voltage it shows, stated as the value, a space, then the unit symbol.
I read 55 V
